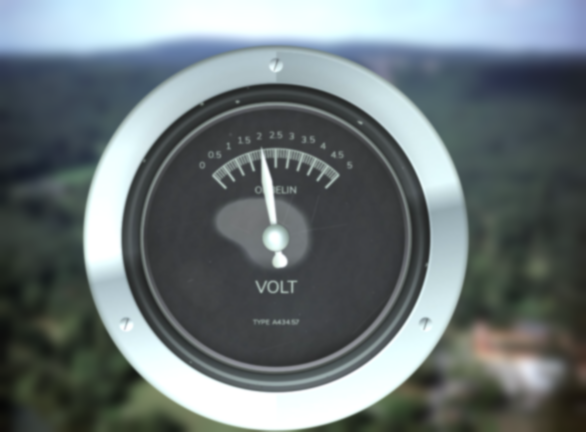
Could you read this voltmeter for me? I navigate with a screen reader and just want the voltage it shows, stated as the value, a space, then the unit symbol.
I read 2 V
